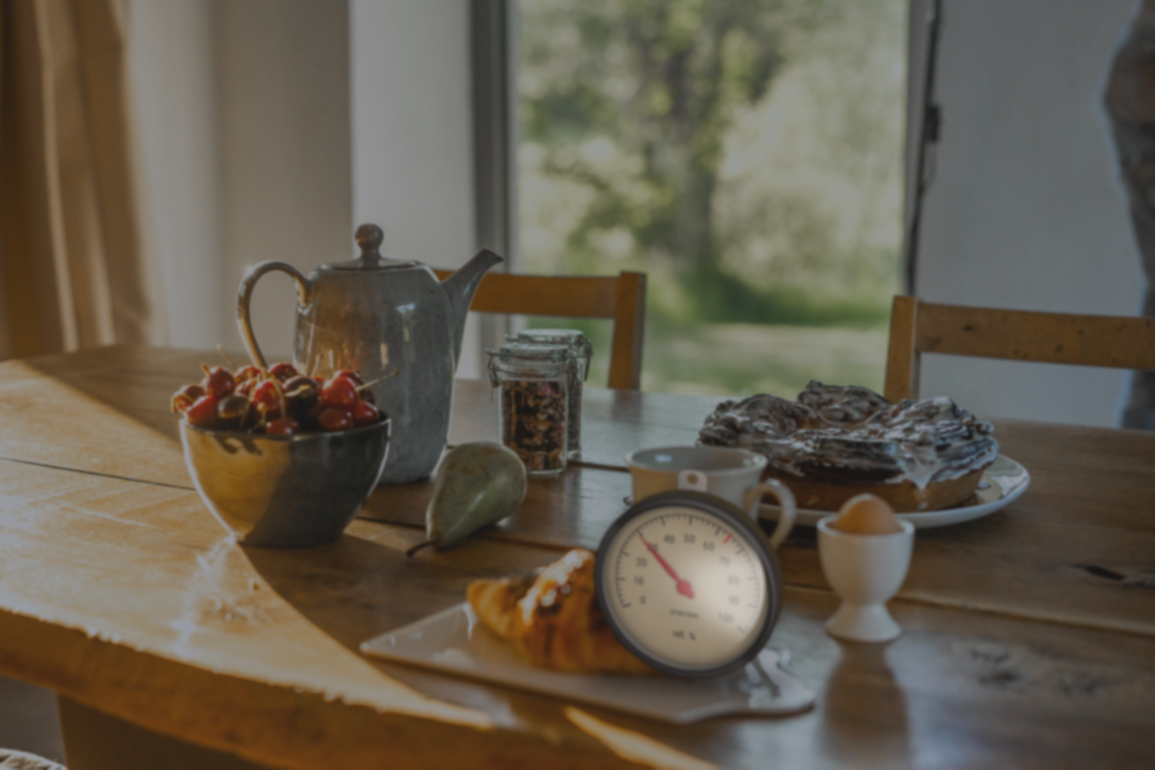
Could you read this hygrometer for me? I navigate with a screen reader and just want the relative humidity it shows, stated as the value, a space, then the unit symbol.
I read 30 %
